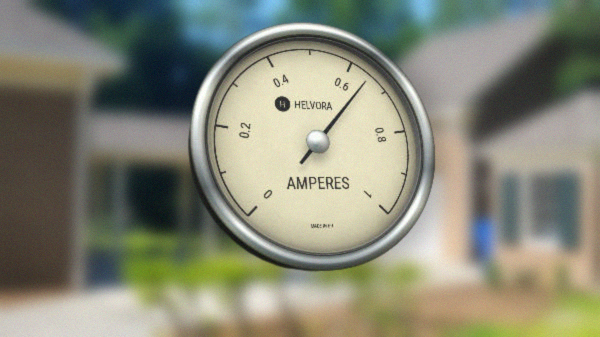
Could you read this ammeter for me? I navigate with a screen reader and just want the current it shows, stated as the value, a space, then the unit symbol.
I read 0.65 A
